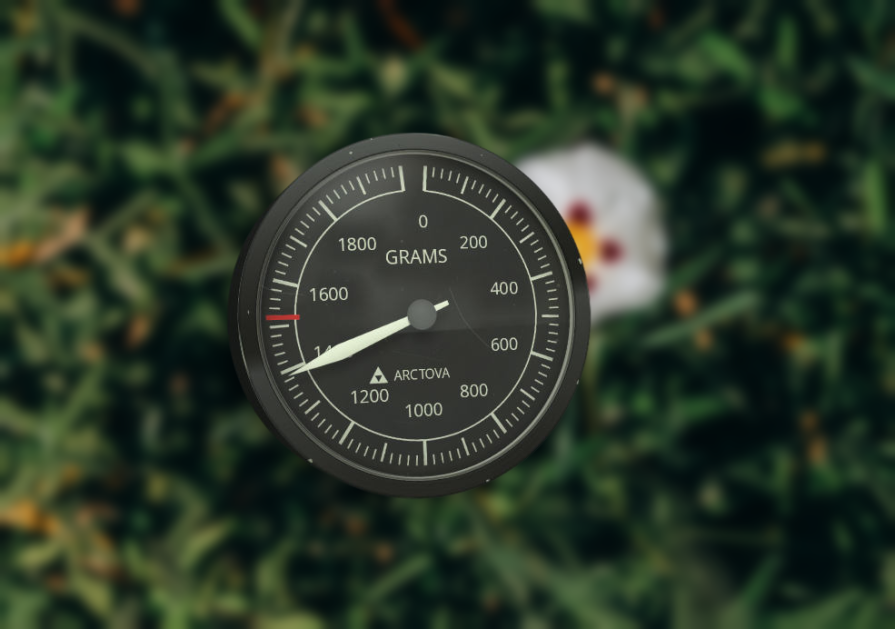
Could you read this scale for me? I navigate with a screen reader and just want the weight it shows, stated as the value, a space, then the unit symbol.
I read 1390 g
